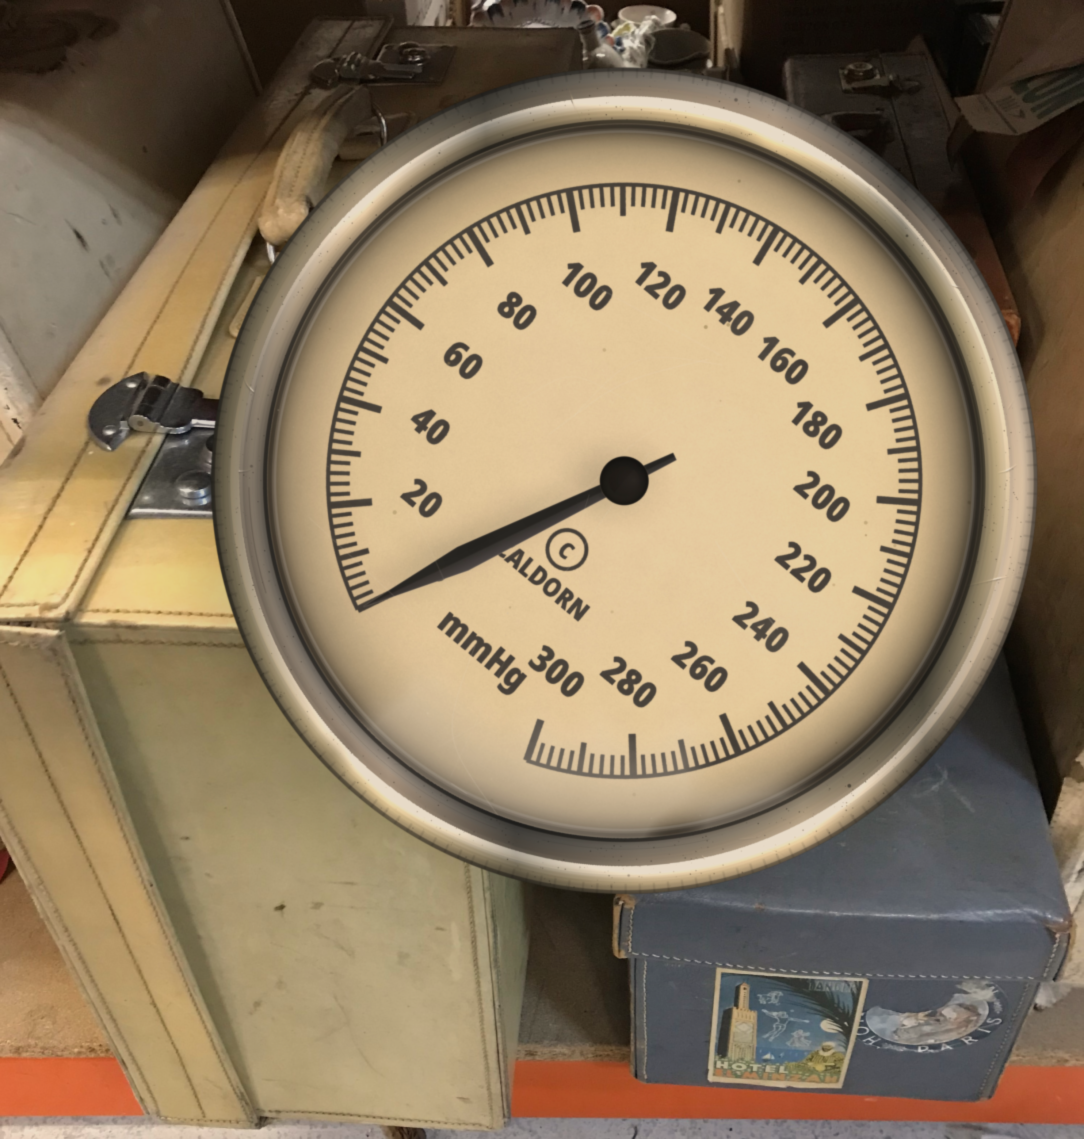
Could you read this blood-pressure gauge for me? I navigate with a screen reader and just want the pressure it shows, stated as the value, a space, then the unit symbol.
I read 0 mmHg
